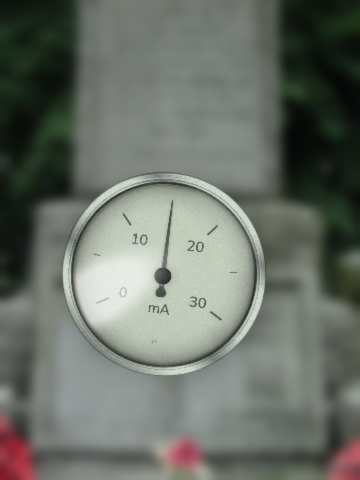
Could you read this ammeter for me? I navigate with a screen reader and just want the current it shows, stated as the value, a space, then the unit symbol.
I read 15 mA
